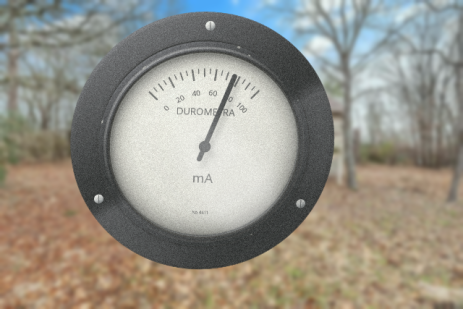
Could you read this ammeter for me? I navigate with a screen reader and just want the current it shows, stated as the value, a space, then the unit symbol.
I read 75 mA
